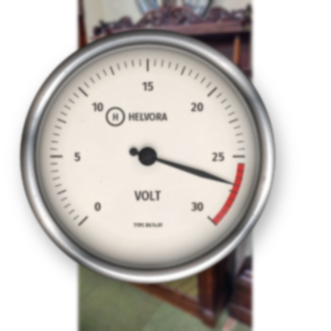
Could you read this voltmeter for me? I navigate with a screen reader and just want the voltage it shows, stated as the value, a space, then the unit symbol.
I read 27 V
